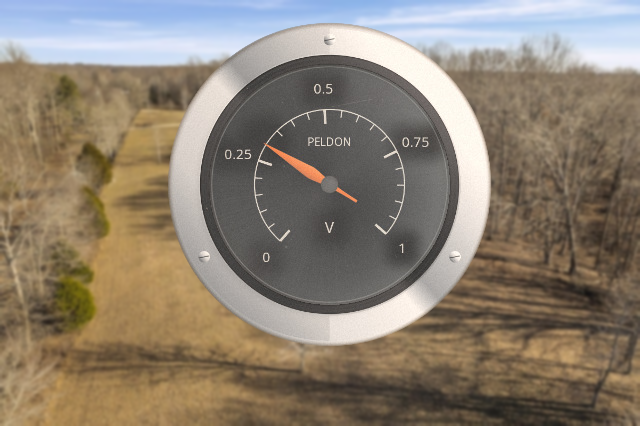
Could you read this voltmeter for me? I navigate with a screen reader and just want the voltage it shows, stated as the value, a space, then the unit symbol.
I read 0.3 V
